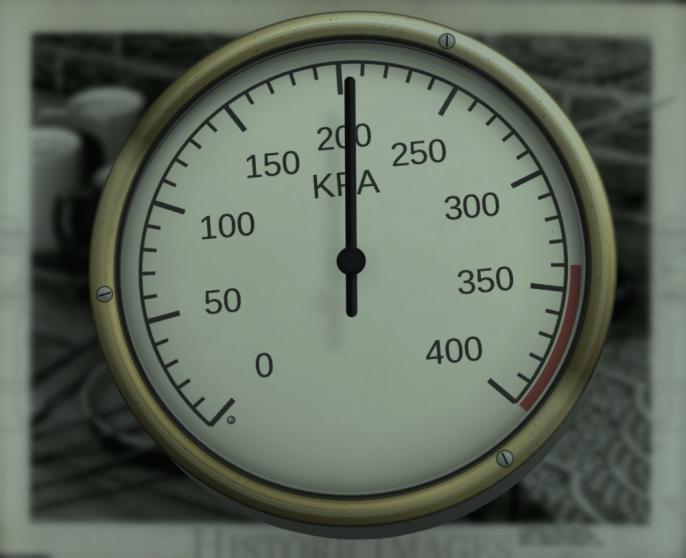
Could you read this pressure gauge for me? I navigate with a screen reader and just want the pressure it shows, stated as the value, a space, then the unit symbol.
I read 205 kPa
